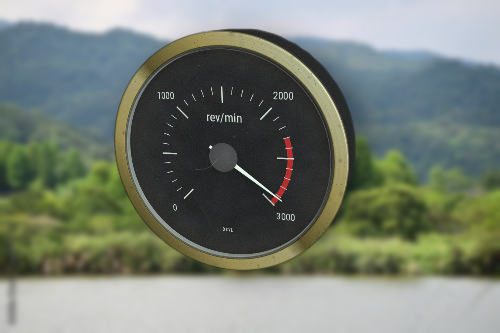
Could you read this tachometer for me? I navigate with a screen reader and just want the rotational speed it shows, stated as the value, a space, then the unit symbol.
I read 2900 rpm
